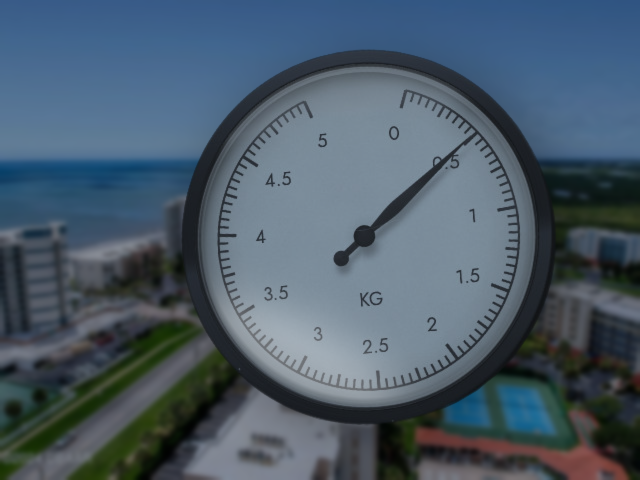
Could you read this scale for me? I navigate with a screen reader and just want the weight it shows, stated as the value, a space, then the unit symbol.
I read 0.5 kg
